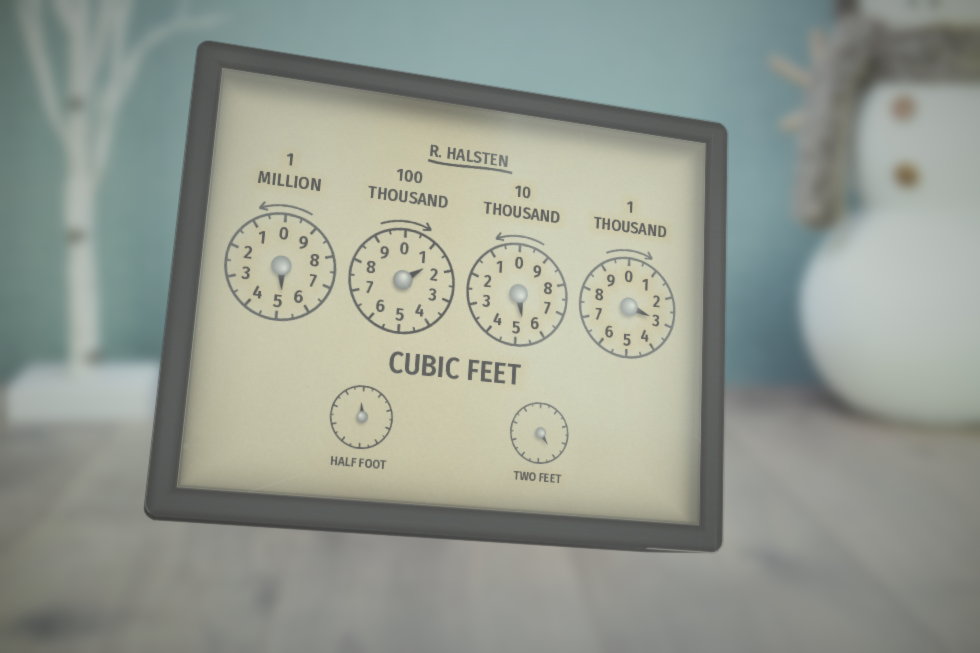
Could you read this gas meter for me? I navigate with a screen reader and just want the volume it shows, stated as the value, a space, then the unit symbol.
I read 515300 ft³
